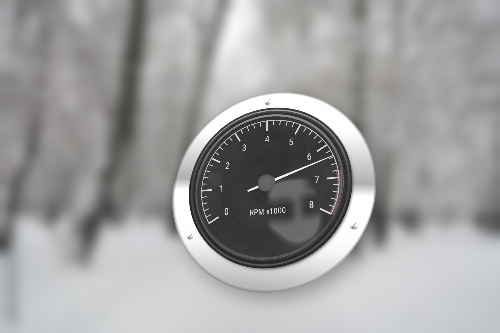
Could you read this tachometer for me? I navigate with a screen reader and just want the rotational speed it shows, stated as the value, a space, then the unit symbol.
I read 6400 rpm
